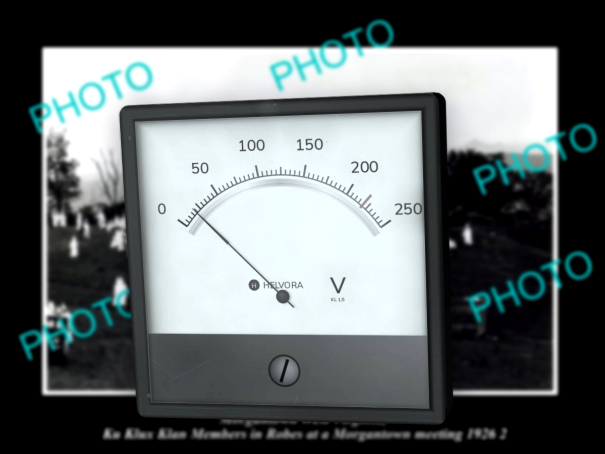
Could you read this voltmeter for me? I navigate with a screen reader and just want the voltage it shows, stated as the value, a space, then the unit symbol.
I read 20 V
